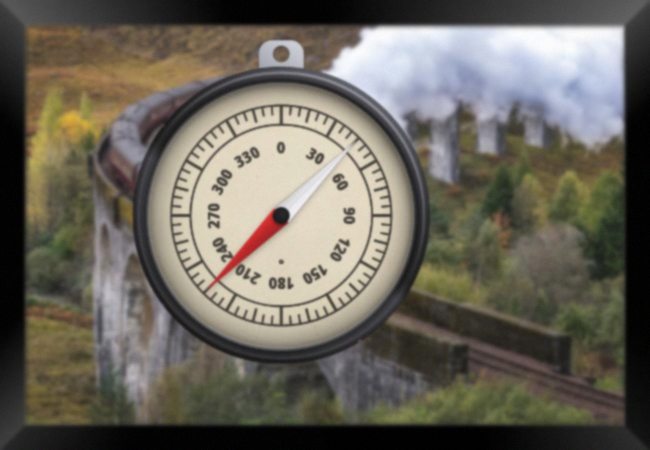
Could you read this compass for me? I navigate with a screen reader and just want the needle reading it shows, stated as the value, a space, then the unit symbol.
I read 225 °
